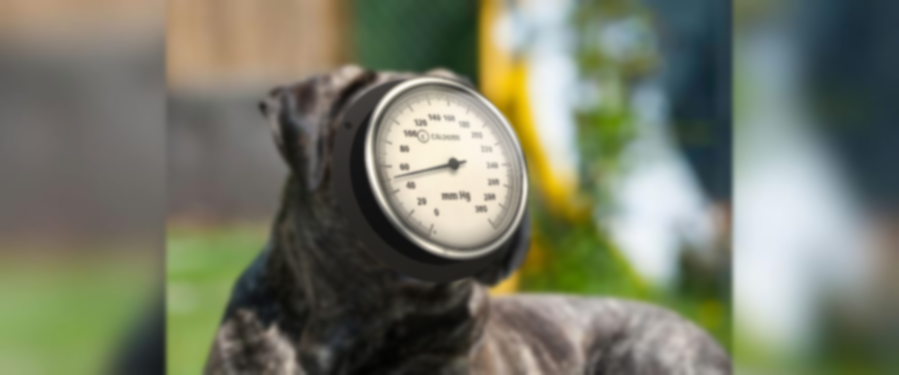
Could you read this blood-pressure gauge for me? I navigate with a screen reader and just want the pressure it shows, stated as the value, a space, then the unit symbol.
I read 50 mmHg
